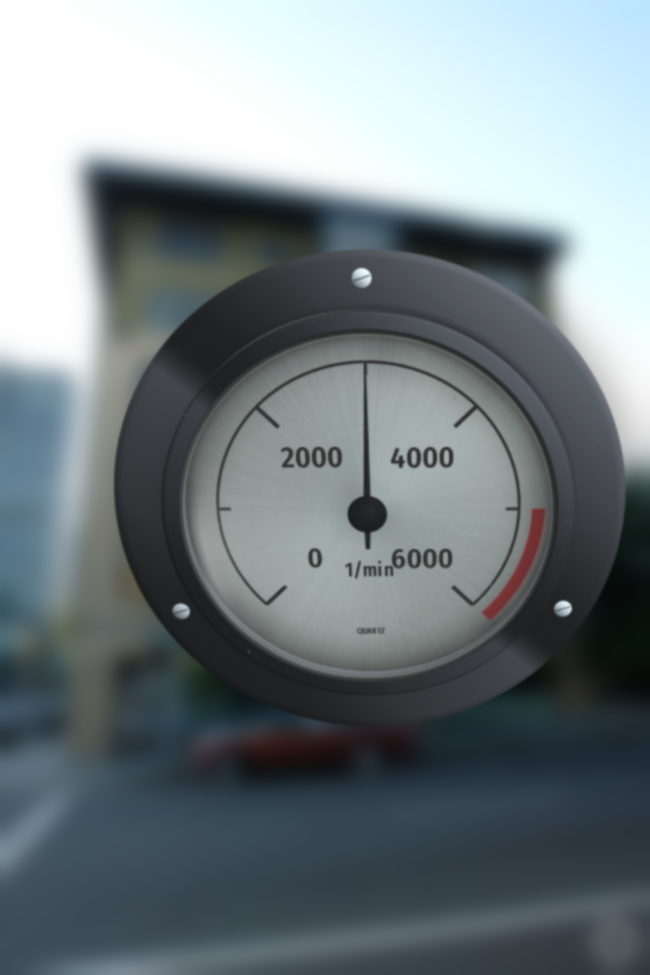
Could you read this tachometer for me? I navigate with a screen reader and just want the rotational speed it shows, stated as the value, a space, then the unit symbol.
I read 3000 rpm
